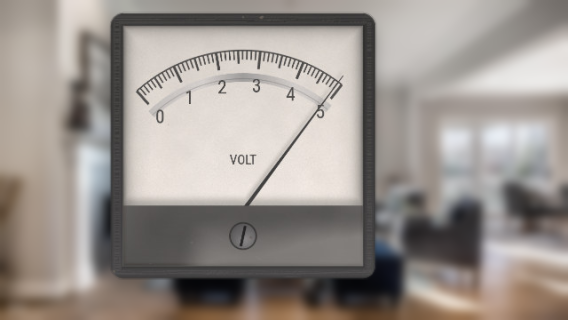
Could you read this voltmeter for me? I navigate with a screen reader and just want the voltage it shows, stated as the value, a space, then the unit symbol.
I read 4.9 V
